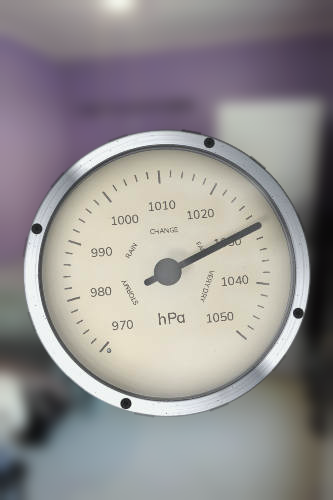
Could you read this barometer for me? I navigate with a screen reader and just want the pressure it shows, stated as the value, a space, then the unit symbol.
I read 1030 hPa
